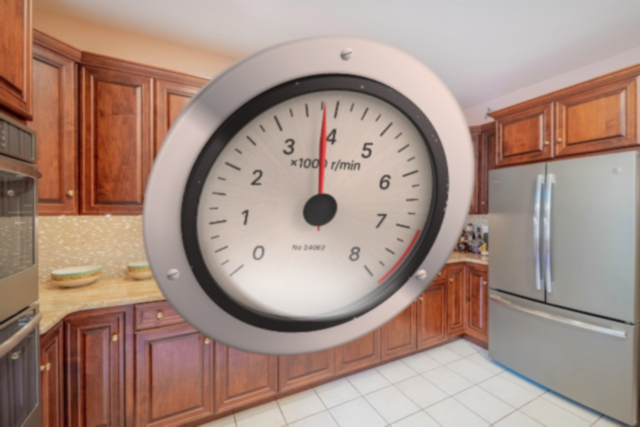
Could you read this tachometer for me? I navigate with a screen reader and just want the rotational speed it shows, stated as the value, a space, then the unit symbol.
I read 3750 rpm
